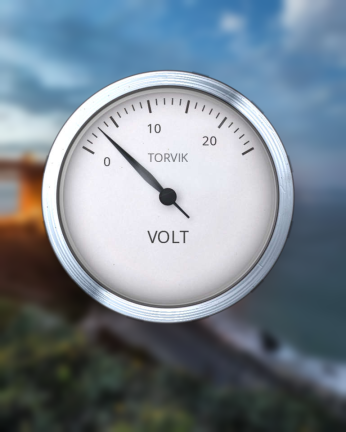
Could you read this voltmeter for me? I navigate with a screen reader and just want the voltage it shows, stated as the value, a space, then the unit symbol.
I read 3 V
